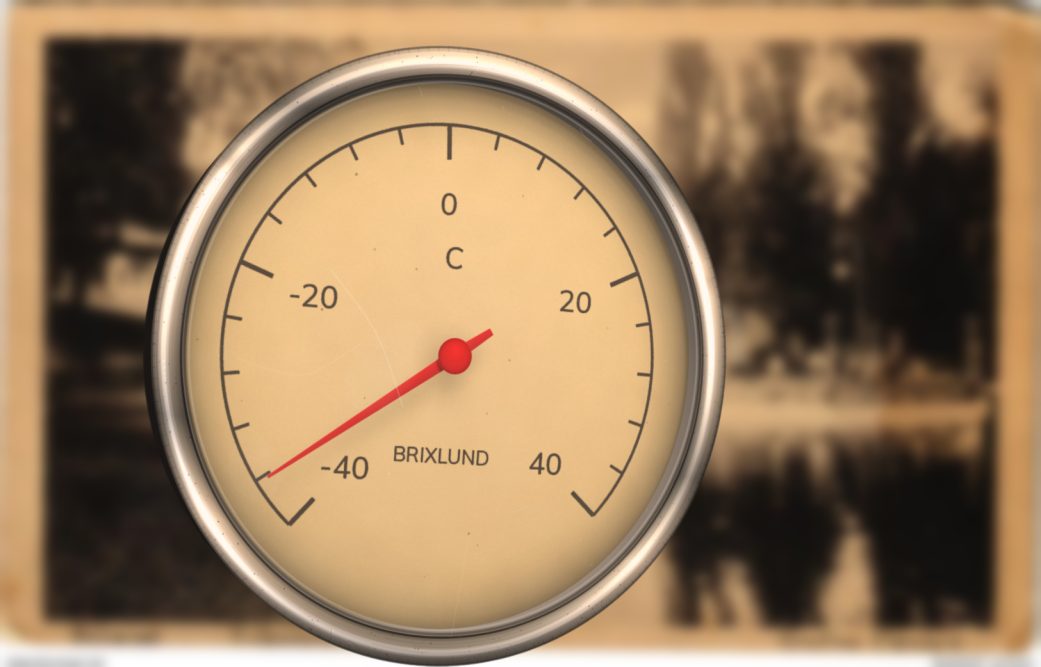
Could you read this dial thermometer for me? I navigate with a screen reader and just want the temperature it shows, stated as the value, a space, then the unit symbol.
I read -36 °C
